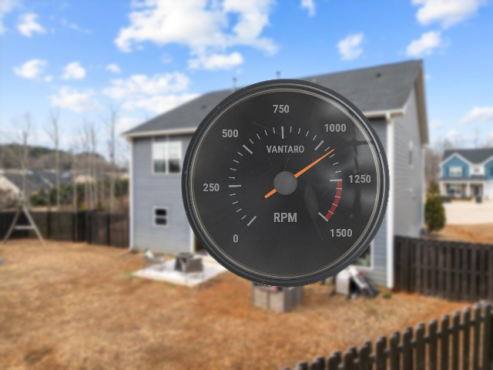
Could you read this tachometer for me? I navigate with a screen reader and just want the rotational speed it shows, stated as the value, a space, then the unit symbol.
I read 1075 rpm
